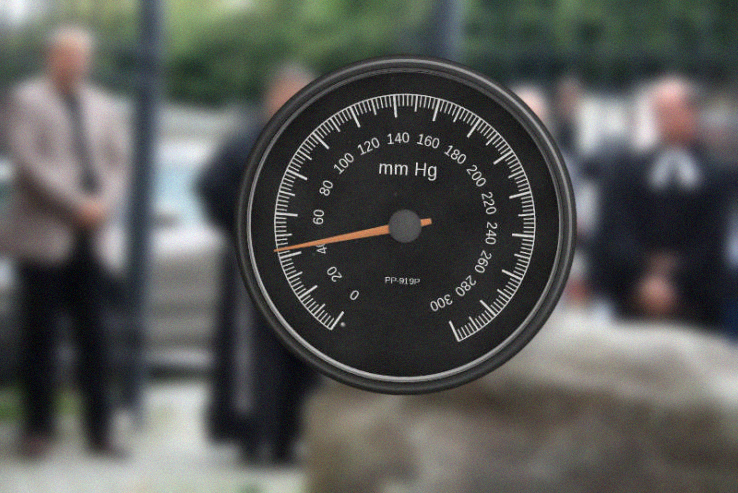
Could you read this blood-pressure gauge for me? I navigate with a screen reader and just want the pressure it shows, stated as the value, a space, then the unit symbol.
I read 44 mmHg
